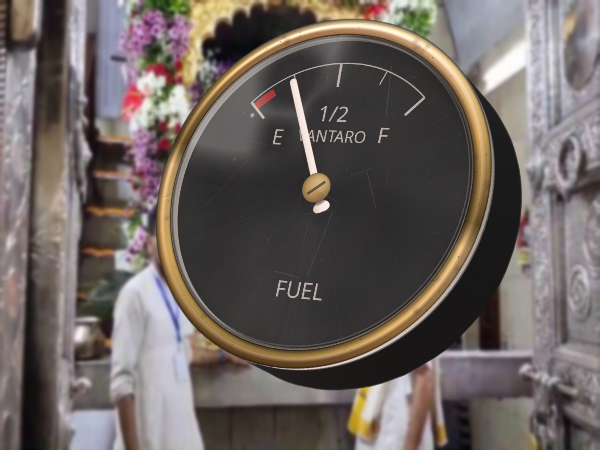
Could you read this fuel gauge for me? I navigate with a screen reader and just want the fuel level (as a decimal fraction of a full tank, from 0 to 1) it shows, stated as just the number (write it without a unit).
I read 0.25
